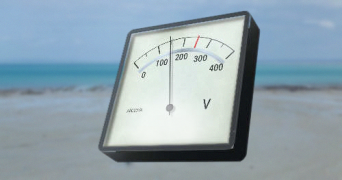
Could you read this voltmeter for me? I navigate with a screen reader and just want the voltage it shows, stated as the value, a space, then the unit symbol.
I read 150 V
